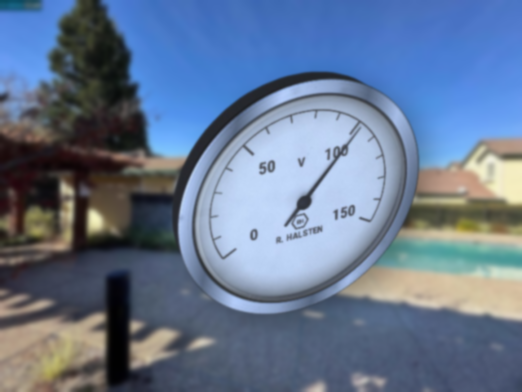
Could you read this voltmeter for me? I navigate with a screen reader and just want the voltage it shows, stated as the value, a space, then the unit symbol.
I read 100 V
